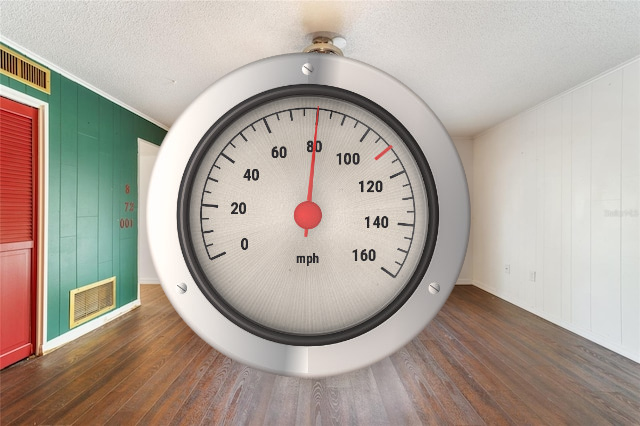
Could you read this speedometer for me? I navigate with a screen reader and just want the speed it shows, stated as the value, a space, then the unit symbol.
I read 80 mph
